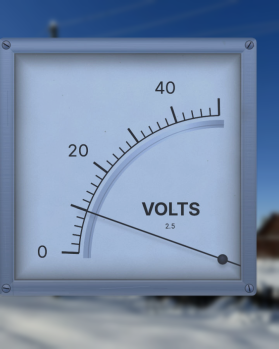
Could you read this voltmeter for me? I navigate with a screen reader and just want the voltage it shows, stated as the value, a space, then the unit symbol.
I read 10 V
